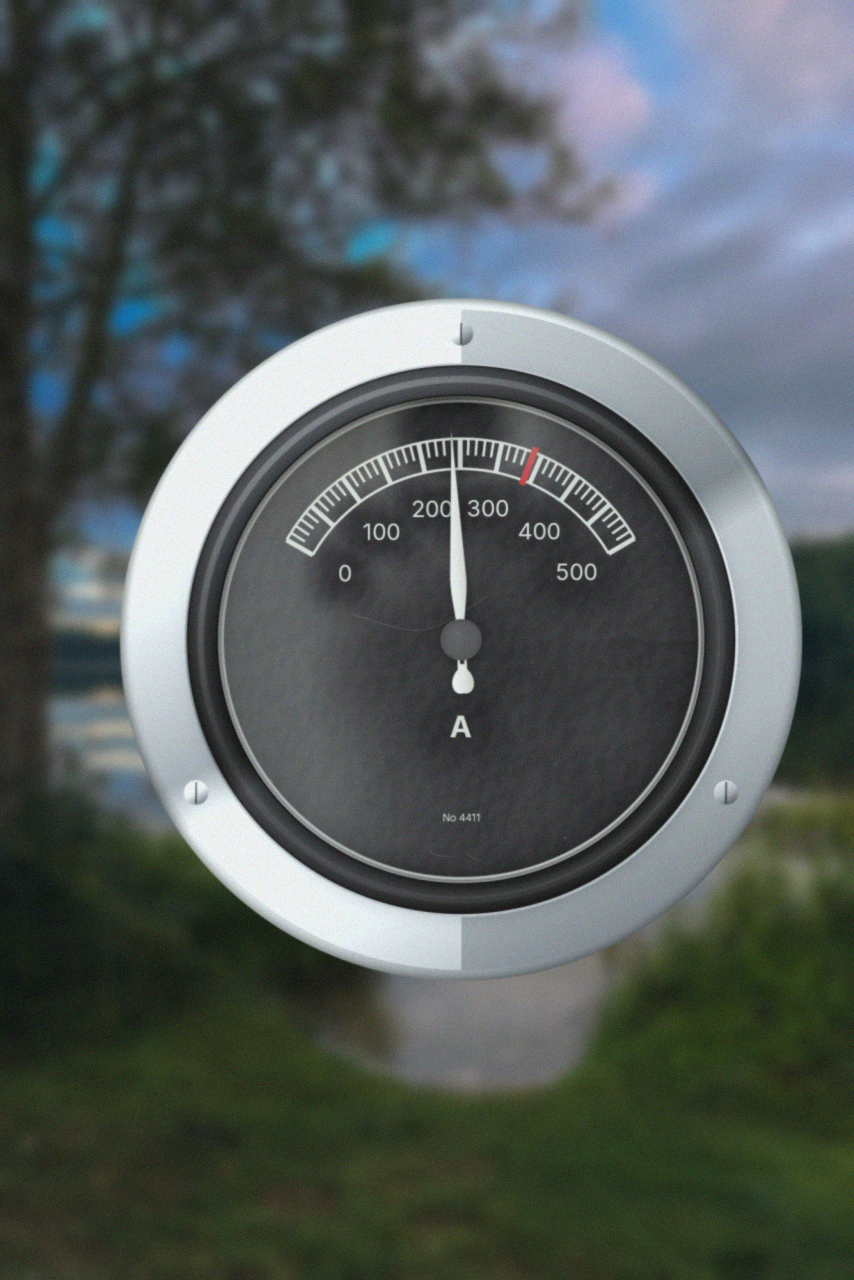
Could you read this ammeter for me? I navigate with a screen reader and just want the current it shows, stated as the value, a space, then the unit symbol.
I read 240 A
